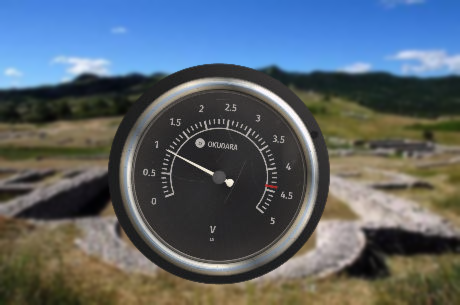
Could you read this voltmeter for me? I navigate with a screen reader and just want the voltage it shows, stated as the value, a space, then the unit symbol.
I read 1 V
